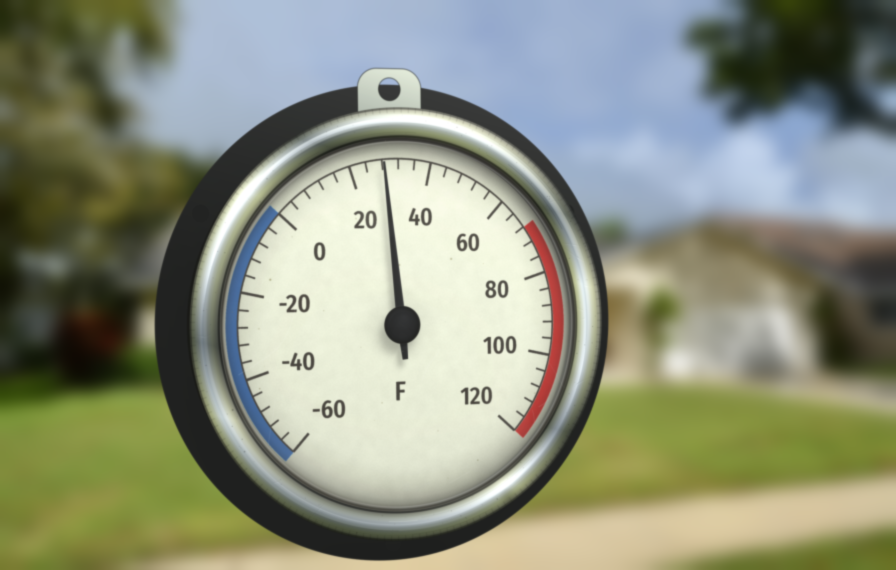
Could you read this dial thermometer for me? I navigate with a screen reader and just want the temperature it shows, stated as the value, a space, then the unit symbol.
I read 28 °F
